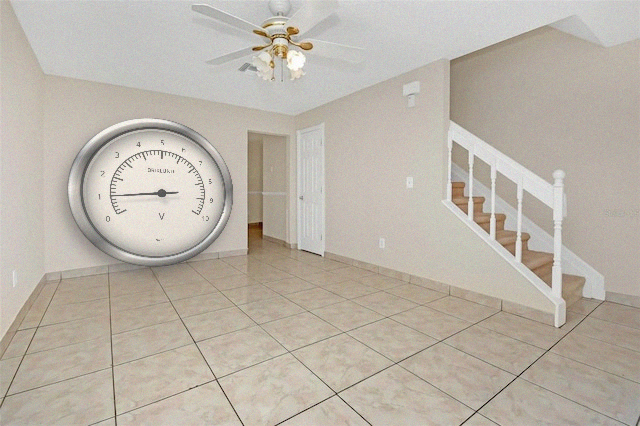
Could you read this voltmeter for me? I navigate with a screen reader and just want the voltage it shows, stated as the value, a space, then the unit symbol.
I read 1 V
